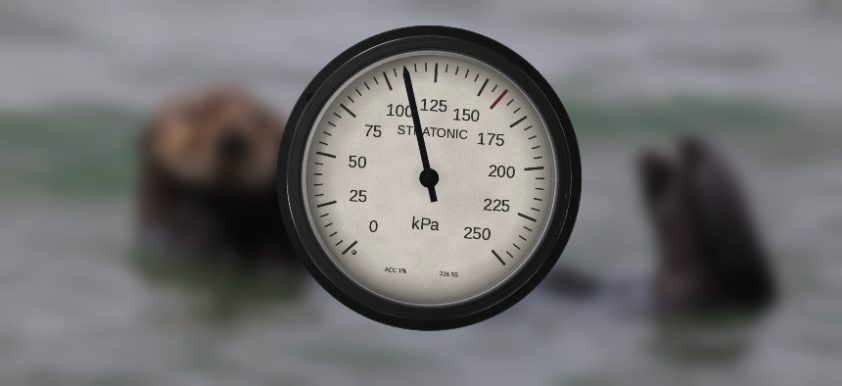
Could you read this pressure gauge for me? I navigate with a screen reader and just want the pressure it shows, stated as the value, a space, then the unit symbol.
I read 110 kPa
